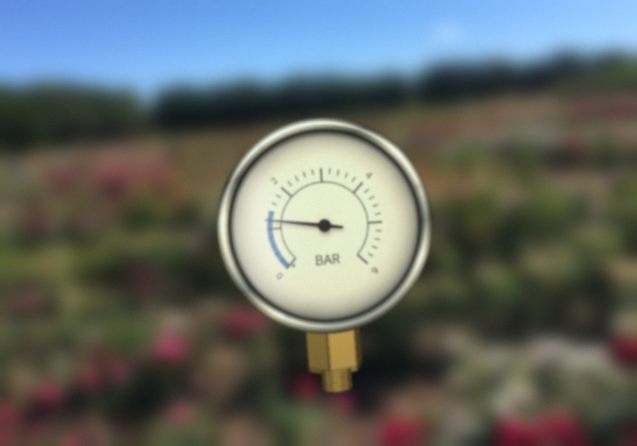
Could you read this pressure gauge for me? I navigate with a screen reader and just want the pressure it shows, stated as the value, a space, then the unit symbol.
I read 1.2 bar
